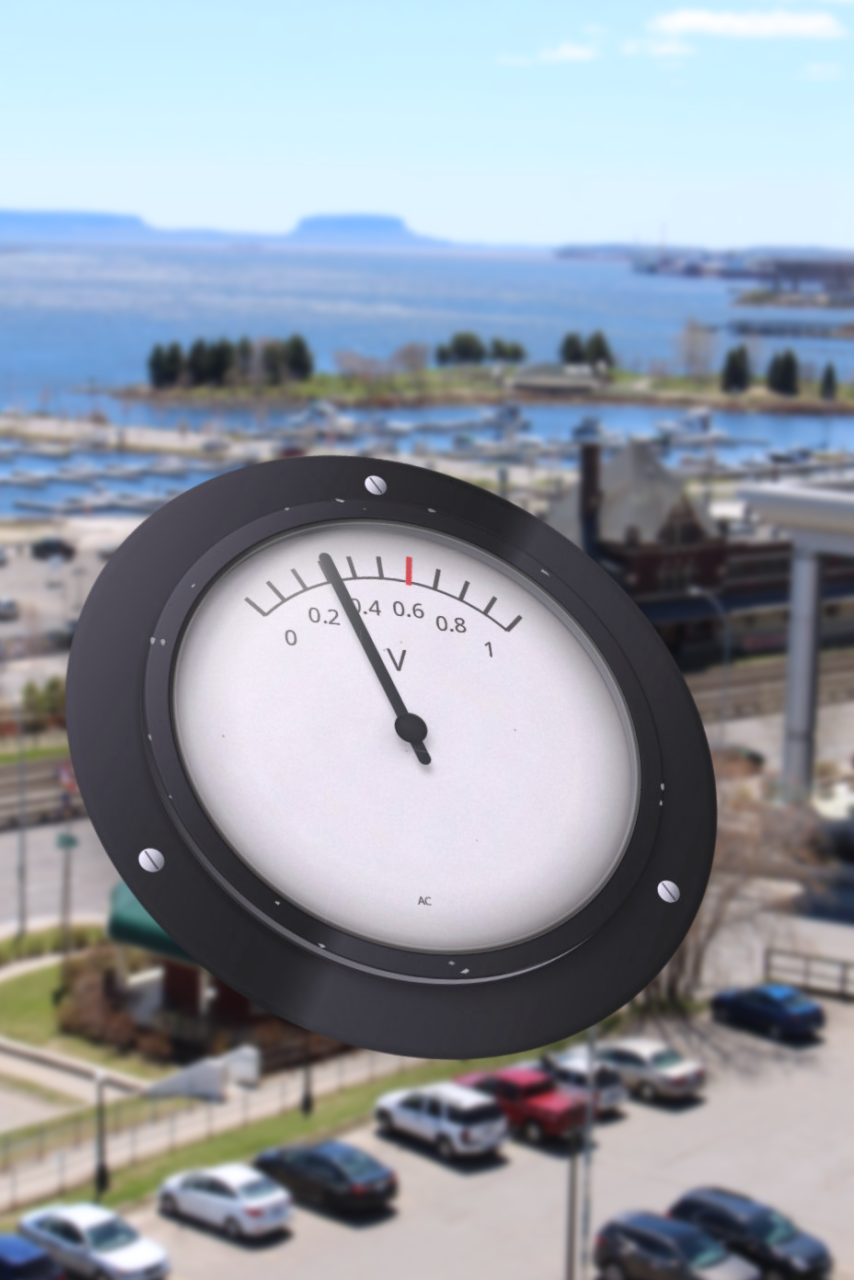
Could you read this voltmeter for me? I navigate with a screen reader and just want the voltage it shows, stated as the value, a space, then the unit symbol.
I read 0.3 V
